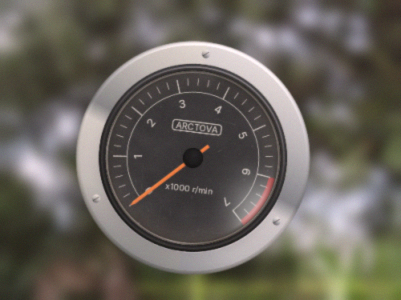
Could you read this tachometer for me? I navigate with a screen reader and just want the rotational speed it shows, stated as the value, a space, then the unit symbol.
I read 0 rpm
